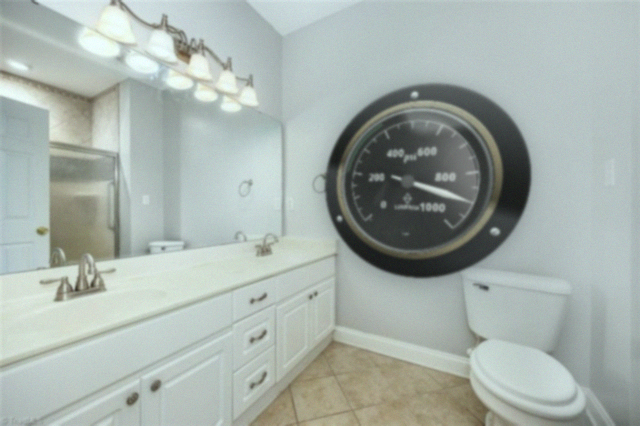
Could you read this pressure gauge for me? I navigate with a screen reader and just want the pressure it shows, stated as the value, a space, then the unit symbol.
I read 900 psi
